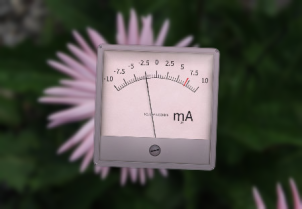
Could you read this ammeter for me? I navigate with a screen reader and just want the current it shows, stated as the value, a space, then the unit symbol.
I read -2.5 mA
